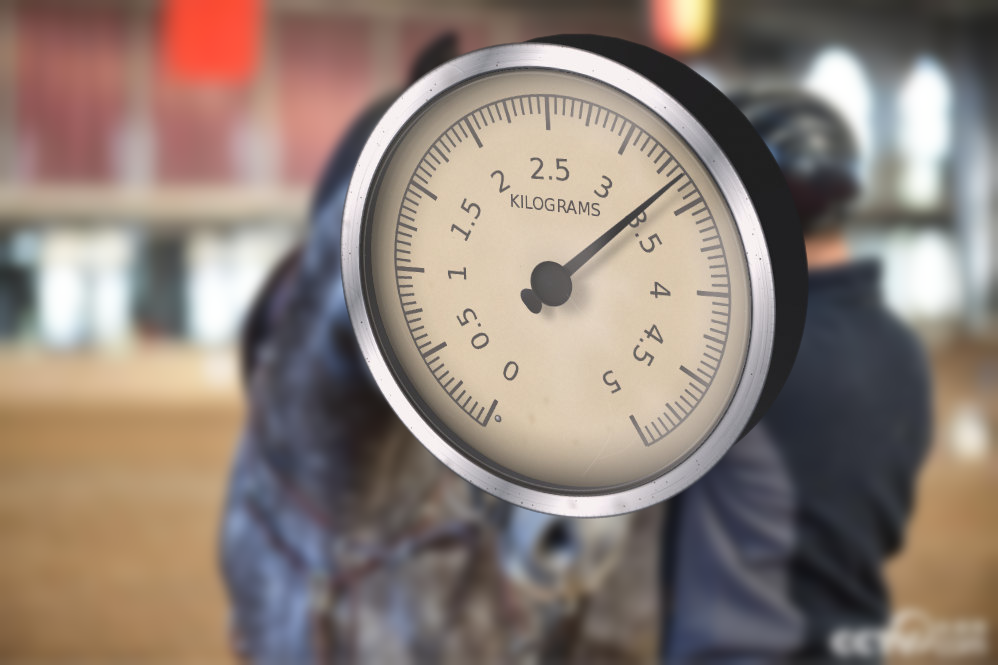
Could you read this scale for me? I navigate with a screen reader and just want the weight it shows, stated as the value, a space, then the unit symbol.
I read 3.35 kg
